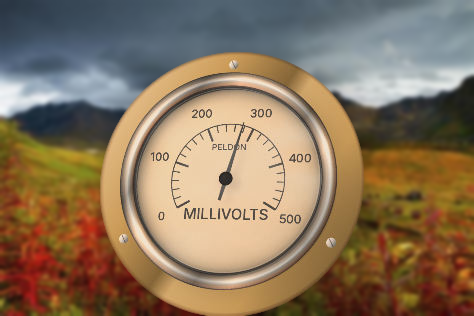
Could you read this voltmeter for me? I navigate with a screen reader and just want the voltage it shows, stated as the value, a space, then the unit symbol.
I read 280 mV
